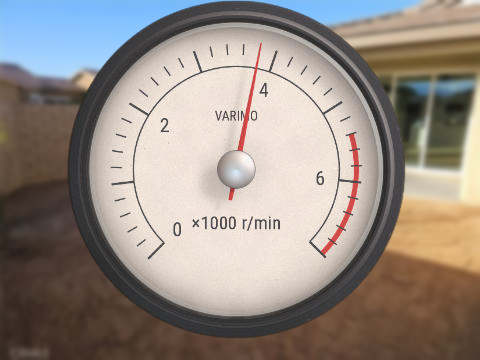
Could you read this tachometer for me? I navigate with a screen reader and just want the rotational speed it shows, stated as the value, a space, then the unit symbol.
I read 3800 rpm
